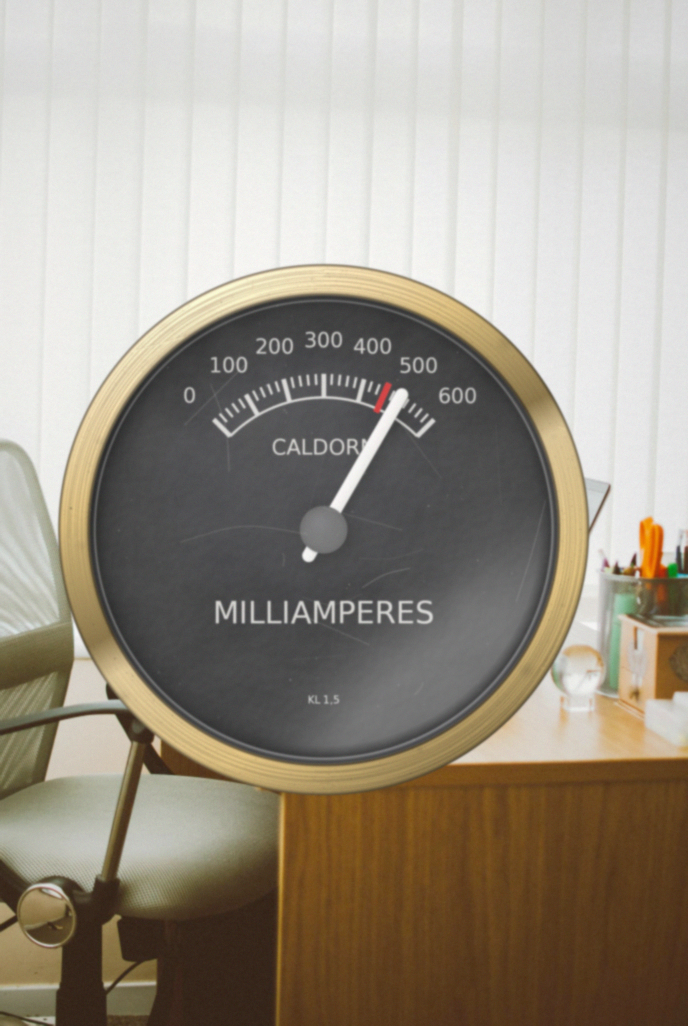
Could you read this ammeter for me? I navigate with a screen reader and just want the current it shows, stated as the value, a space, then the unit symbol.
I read 500 mA
